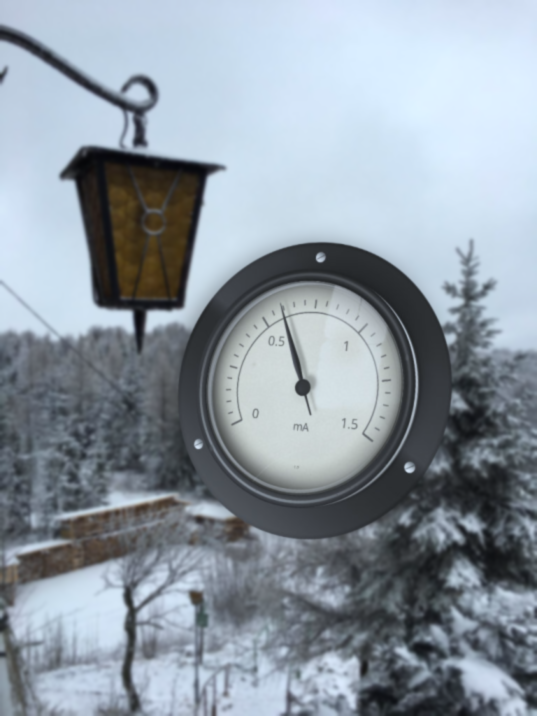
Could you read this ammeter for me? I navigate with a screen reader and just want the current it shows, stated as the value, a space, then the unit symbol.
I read 0.6 mA
